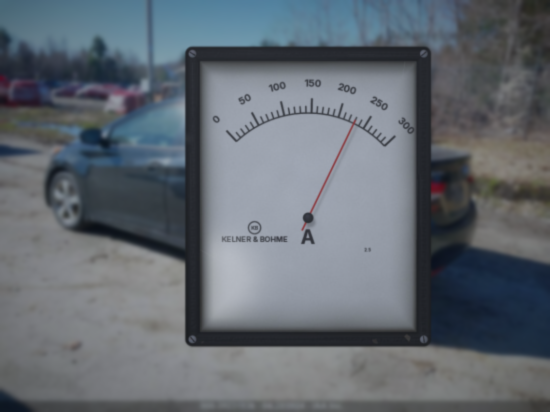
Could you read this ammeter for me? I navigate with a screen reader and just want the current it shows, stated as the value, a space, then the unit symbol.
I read 230 A
